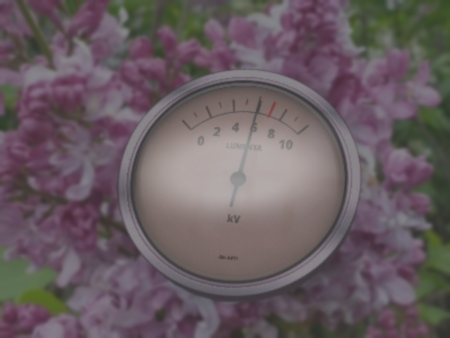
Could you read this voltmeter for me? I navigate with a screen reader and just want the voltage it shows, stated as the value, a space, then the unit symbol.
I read 6 kV
